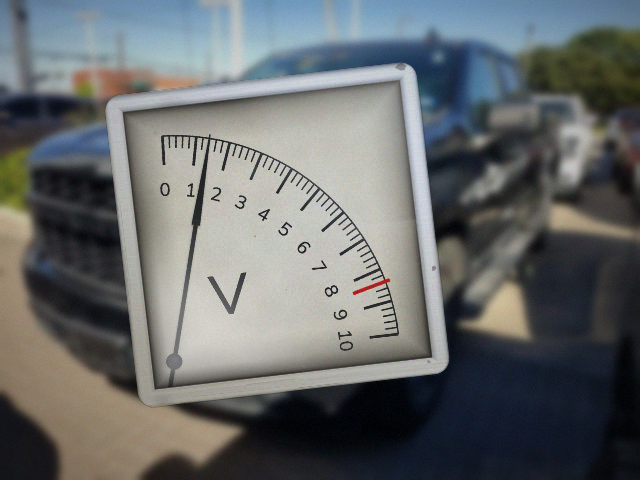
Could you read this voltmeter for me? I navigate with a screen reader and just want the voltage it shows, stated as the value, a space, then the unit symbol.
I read 1.4 V
